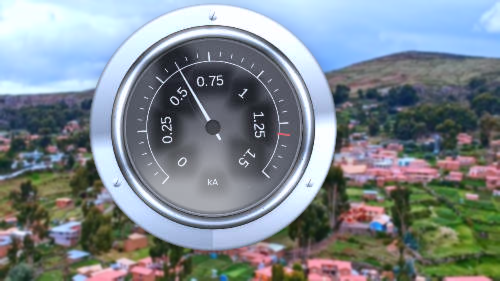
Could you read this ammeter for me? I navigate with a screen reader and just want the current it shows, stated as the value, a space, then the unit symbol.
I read 0.6 kA
